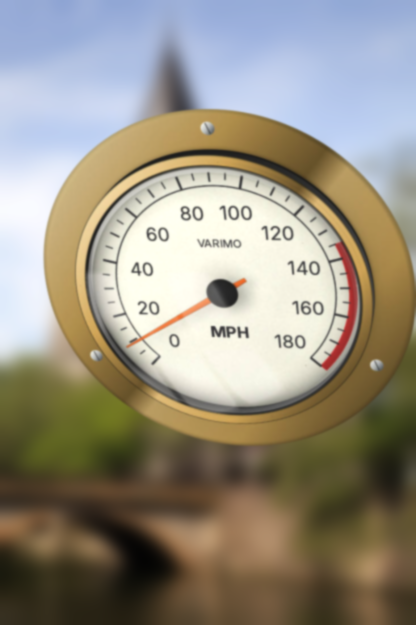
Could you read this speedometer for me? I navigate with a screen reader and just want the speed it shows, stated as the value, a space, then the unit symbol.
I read 10 mph
